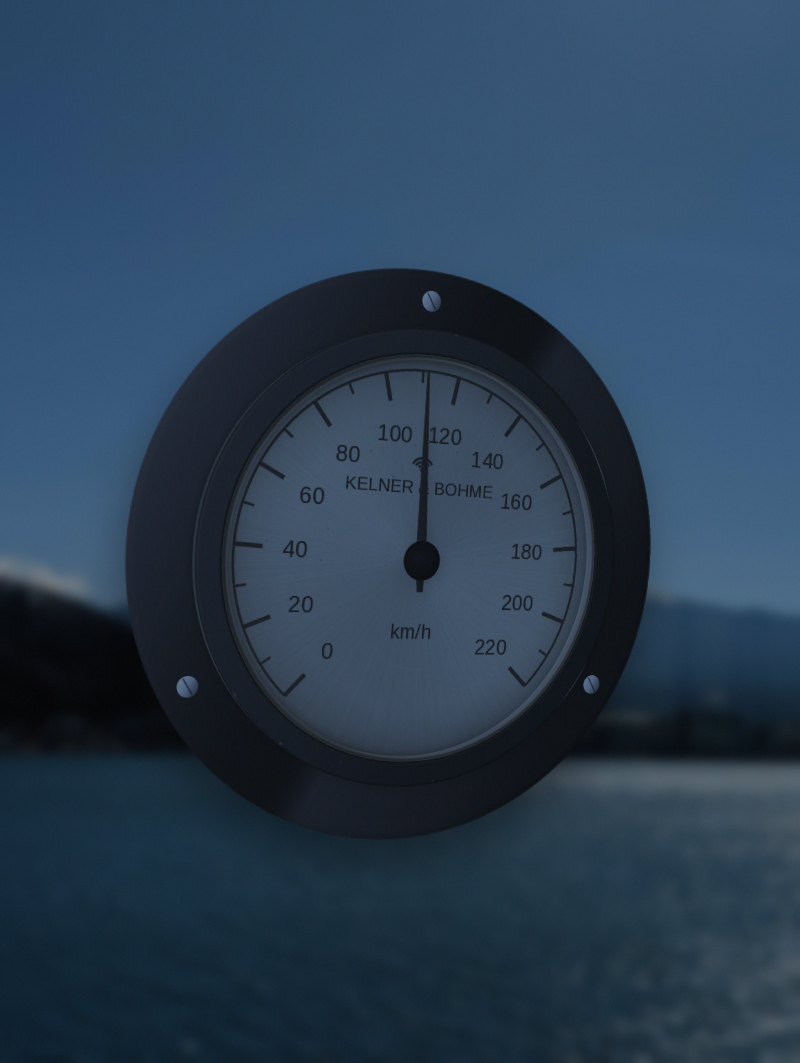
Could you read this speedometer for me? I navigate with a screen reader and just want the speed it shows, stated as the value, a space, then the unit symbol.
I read 110 km/h
